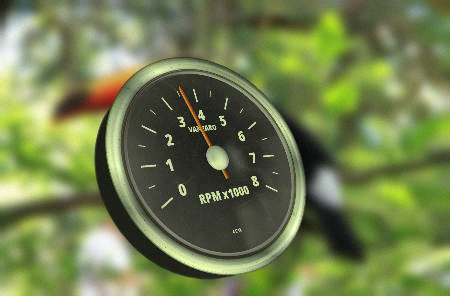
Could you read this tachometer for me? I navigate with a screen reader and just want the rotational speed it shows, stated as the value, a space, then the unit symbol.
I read 3500 rpm
